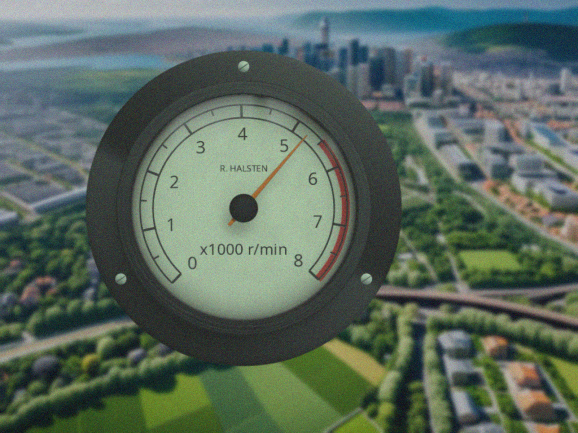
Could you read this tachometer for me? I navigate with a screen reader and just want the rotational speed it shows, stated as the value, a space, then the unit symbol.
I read 5250 rpm
